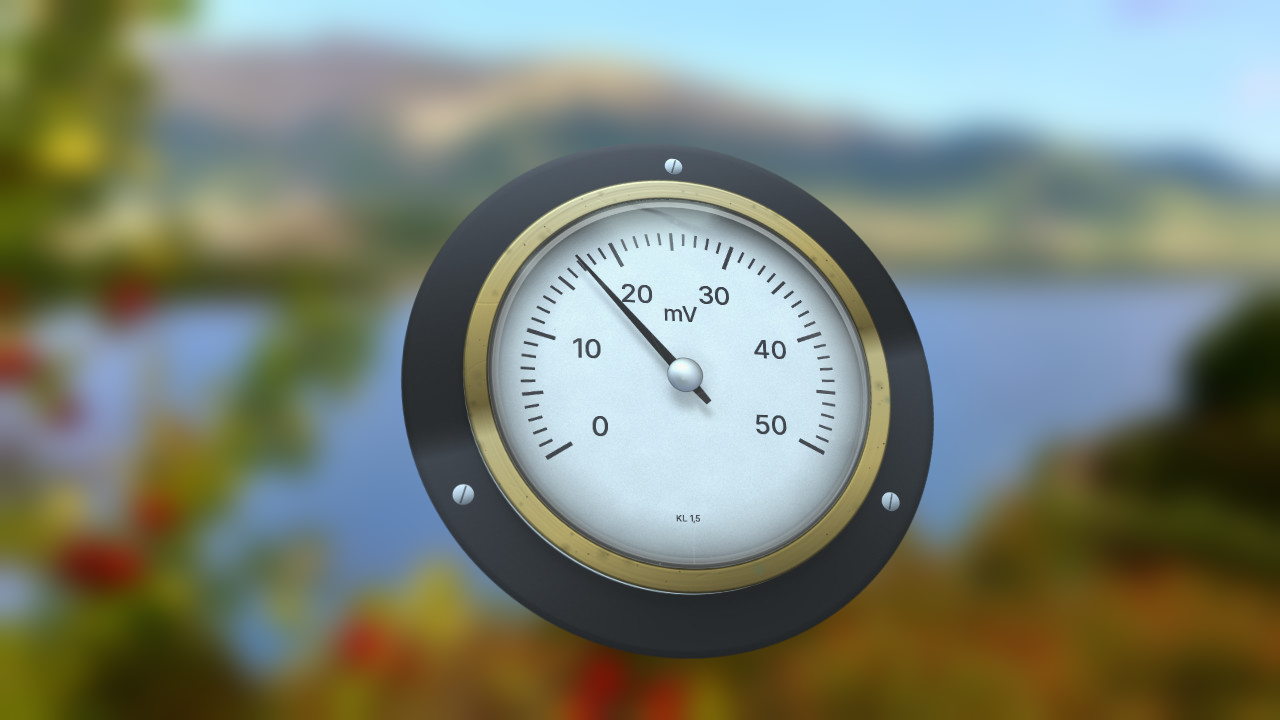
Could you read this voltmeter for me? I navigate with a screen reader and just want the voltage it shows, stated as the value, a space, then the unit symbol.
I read 17 mV
